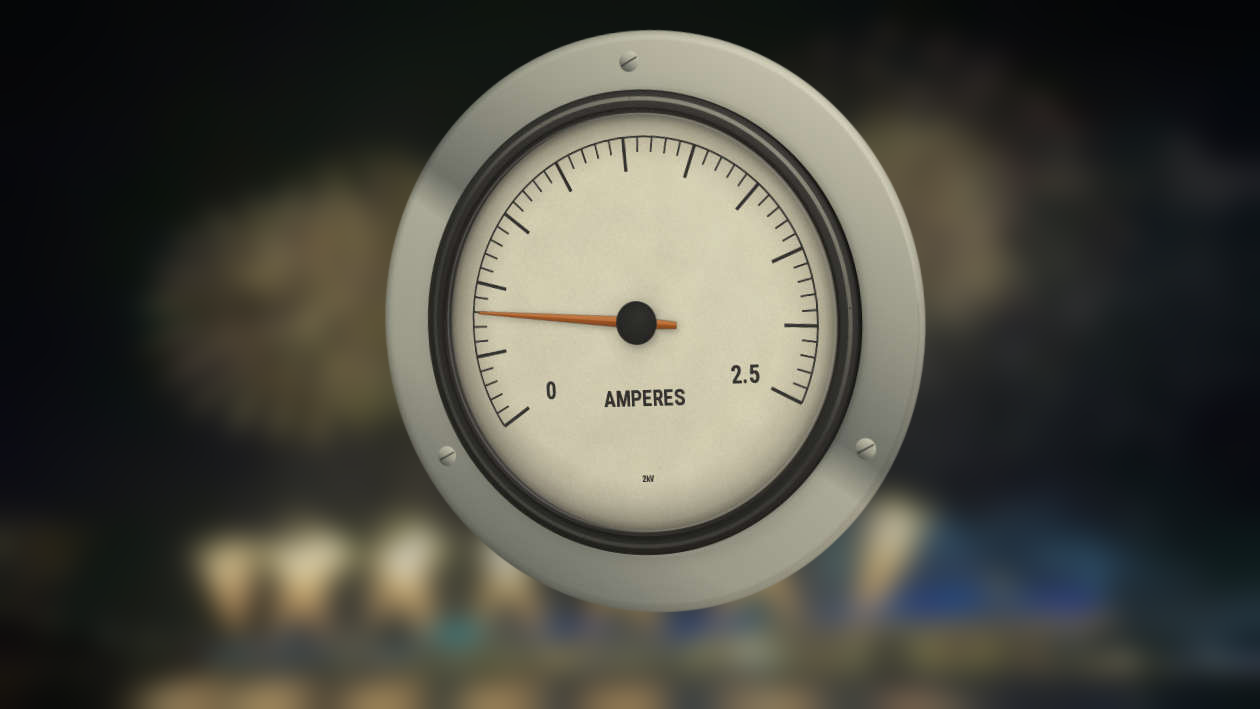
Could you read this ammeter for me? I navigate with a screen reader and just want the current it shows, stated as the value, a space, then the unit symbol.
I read 0.4 A
